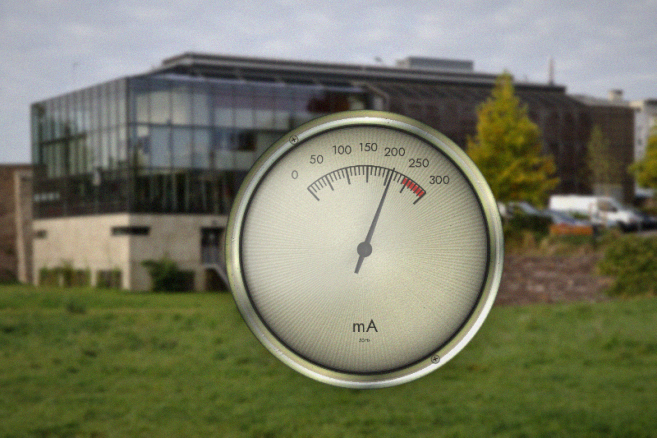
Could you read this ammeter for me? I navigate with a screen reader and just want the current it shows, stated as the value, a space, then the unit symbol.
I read 210 mA
